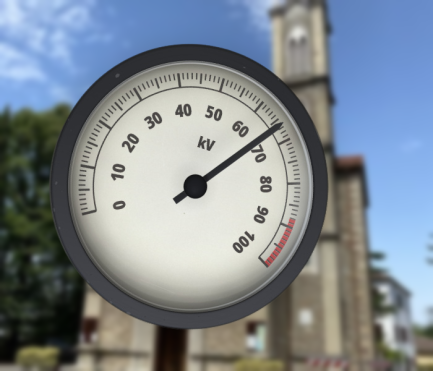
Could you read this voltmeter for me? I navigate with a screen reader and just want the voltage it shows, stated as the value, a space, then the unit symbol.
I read 66 kV
